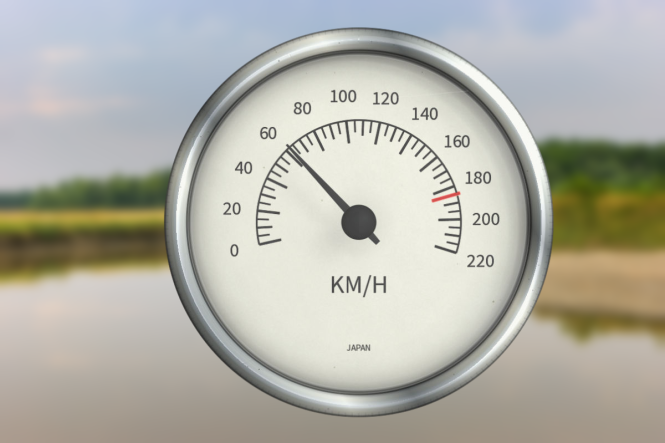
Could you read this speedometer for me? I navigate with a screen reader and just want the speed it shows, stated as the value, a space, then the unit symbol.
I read 62.5 km/h
